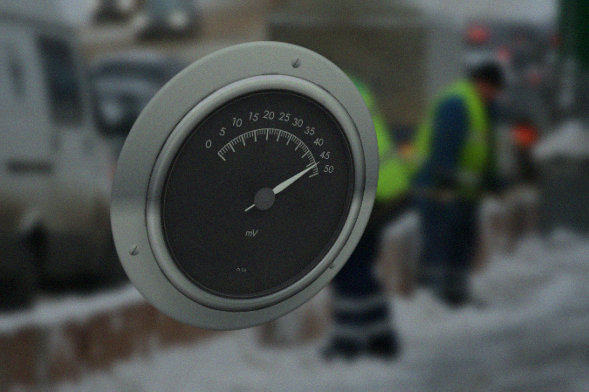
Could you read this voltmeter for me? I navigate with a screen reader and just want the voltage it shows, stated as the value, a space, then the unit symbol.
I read 45 mV
